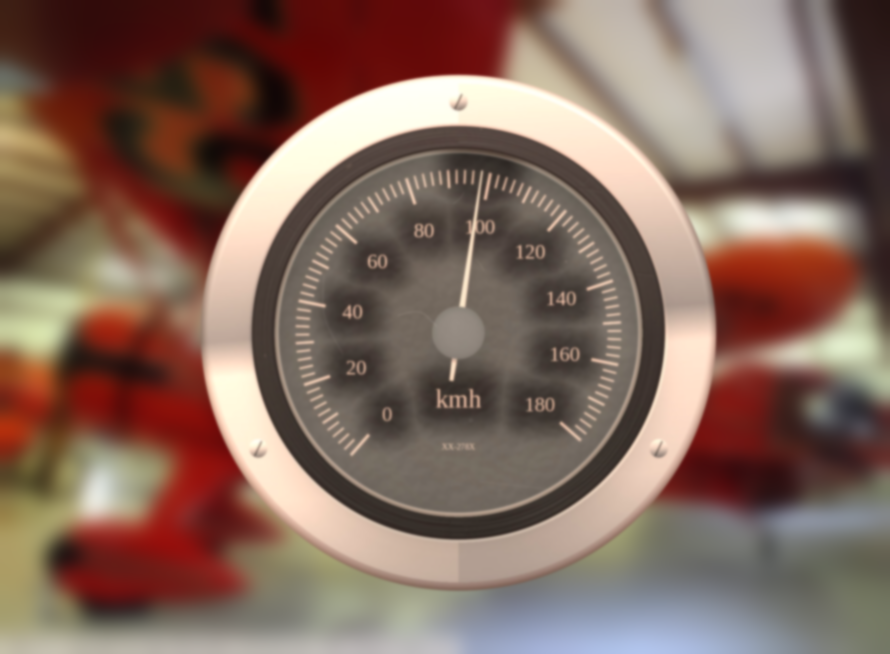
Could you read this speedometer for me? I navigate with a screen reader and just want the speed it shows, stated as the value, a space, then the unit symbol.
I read 98 km/h
